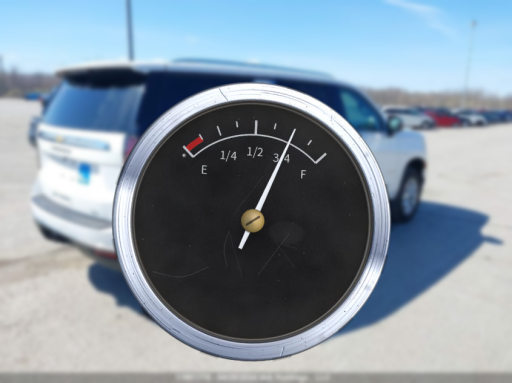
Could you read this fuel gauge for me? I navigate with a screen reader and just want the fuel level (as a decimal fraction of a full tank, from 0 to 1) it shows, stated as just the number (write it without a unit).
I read 0.75
